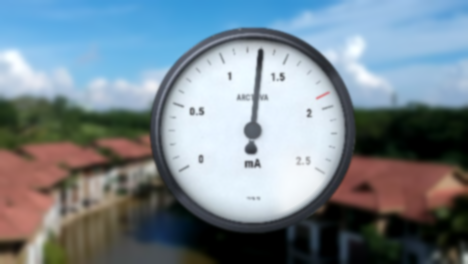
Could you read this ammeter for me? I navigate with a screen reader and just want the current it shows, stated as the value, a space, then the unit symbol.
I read 1.3 mA
